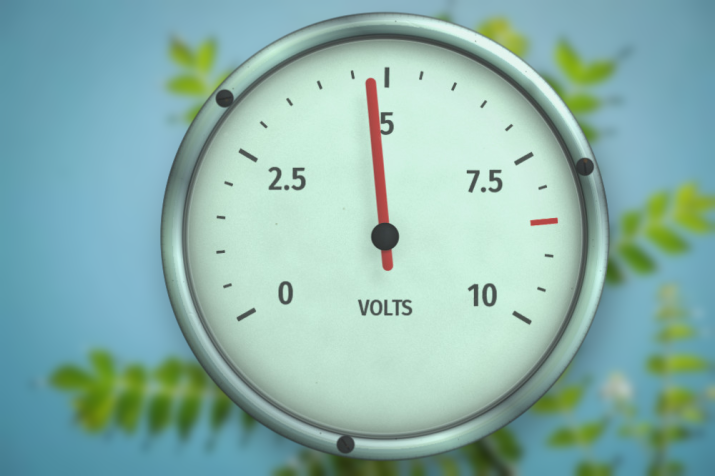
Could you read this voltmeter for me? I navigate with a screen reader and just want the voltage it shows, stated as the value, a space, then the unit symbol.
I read 4.75 V
